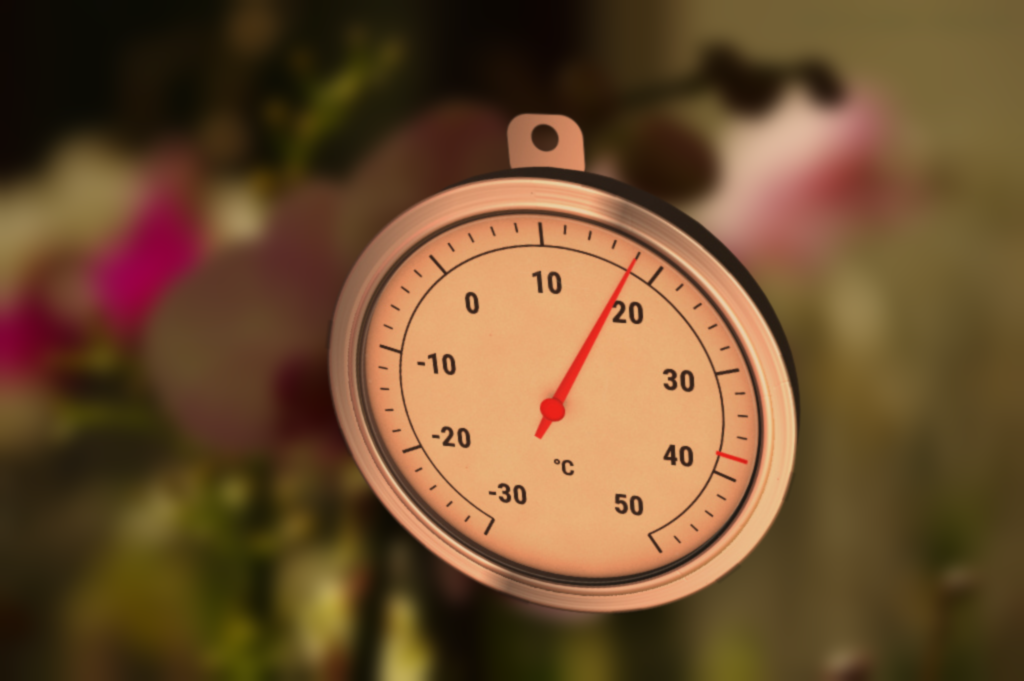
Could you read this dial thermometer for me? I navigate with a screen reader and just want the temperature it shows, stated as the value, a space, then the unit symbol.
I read 18 °C
